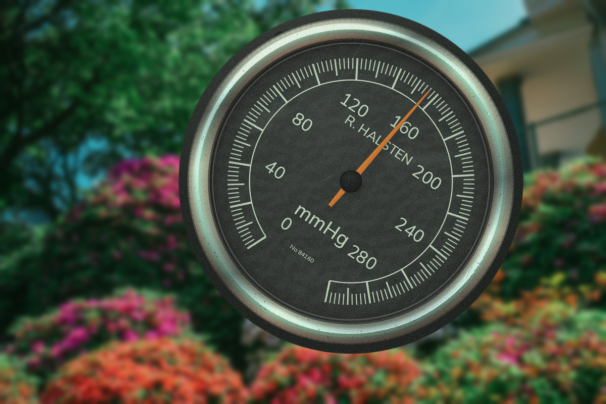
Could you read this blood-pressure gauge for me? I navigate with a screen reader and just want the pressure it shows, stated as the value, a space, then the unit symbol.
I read 156 mmHg
